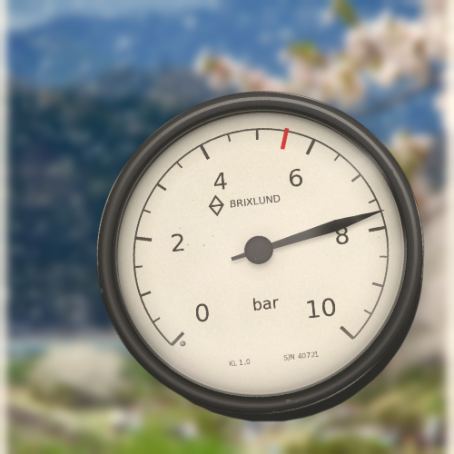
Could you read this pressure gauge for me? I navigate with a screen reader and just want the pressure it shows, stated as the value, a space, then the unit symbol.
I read 7.75 bar
